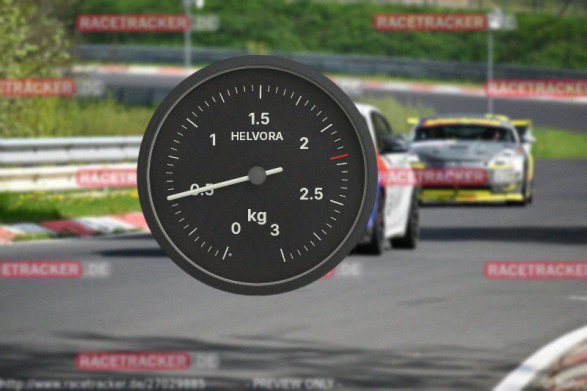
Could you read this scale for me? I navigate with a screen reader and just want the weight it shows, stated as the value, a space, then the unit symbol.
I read 0.5 kg
